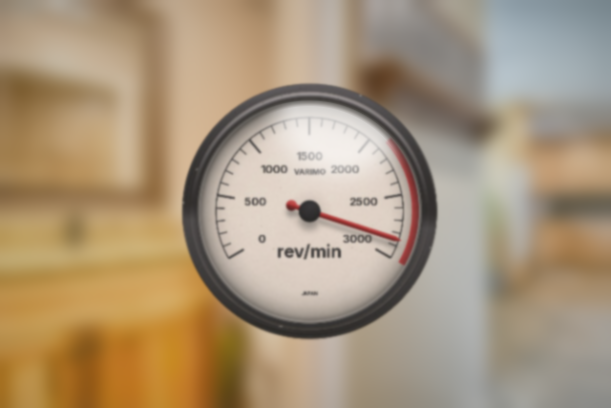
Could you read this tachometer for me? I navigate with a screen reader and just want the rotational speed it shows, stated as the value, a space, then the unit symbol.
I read 2850 rpm
